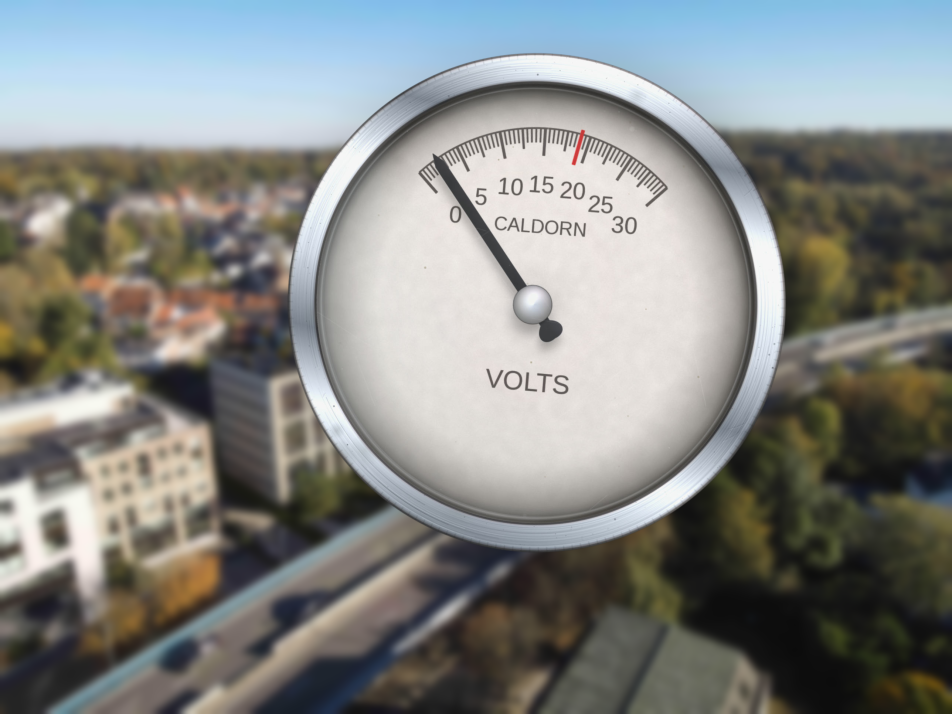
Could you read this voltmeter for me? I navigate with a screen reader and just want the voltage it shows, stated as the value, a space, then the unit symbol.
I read 2.5 V
